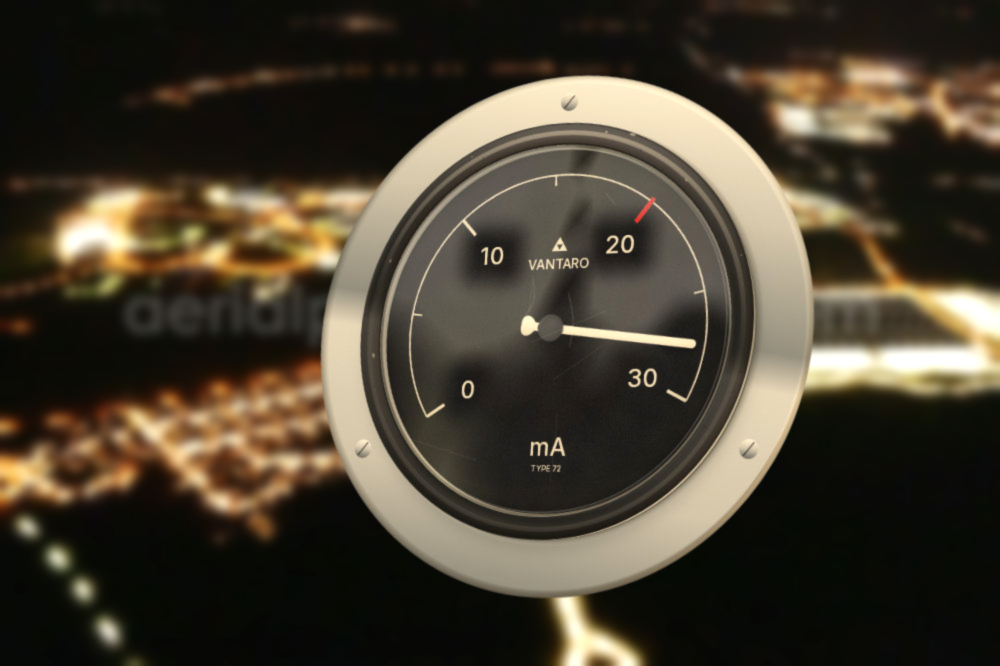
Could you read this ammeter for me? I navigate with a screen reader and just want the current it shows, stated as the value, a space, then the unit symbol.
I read 27.5 mA
